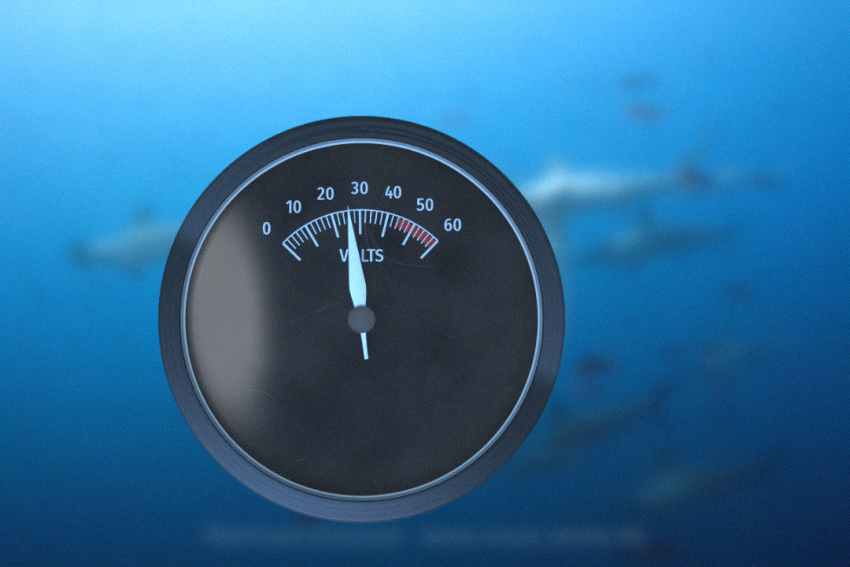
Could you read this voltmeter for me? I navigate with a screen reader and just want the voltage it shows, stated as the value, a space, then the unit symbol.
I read 26 V
